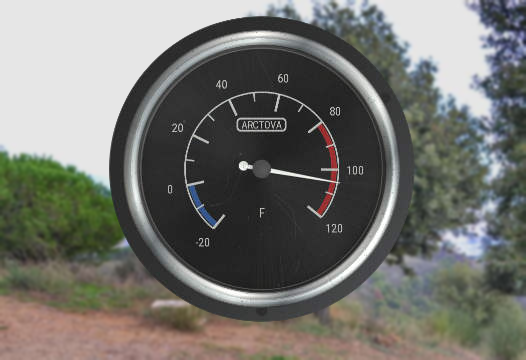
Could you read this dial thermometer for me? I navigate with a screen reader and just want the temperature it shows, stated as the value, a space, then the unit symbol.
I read 105 °F
